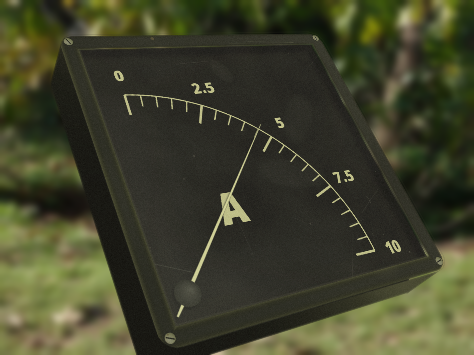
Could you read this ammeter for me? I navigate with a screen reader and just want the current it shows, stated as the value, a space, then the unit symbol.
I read 4.5 A
